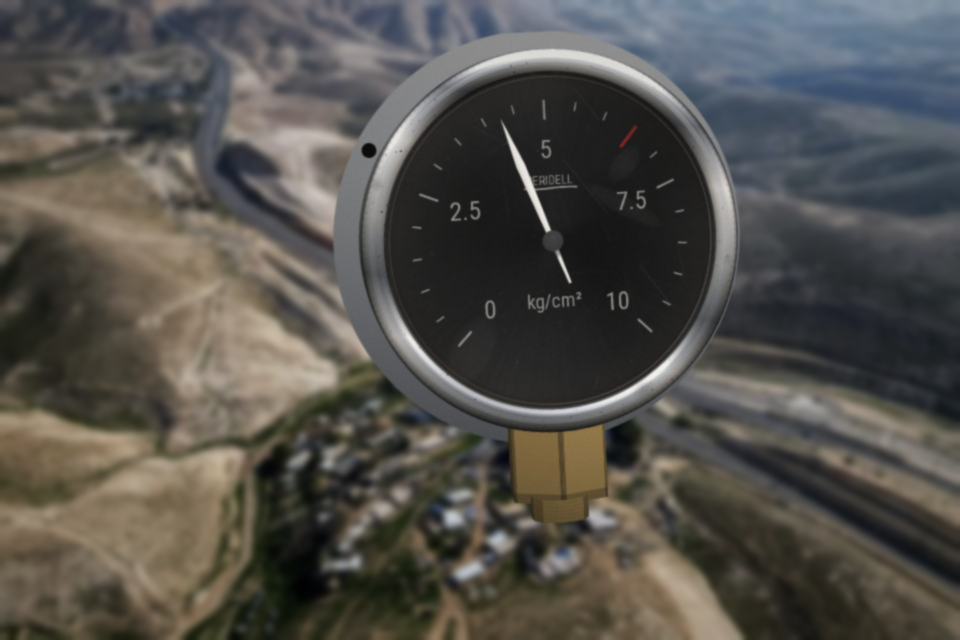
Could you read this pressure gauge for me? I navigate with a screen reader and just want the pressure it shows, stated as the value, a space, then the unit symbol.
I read 4.25 kg/cm²
